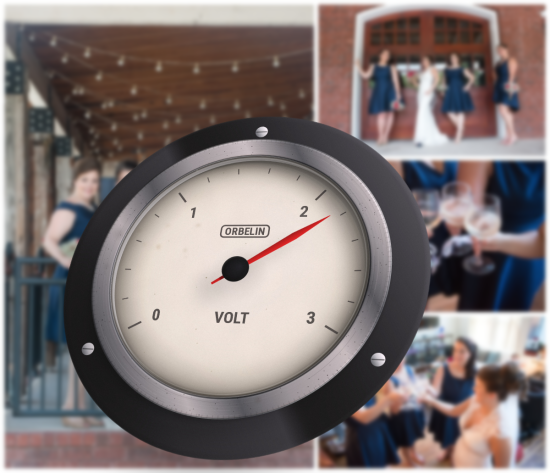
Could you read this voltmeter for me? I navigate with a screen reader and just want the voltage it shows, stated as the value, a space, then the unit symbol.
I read 2.2 V
